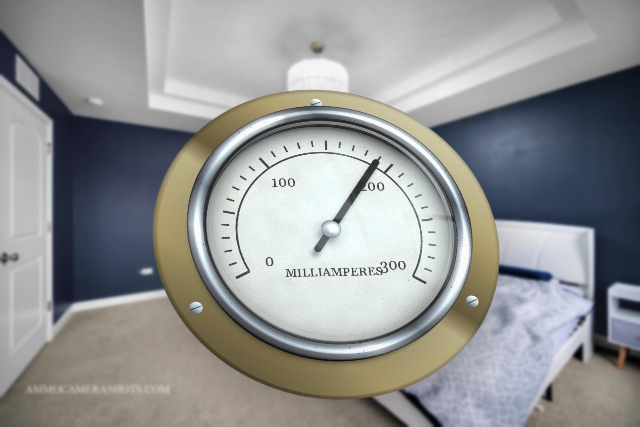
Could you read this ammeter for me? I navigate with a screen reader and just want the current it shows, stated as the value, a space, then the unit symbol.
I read 190 mA
